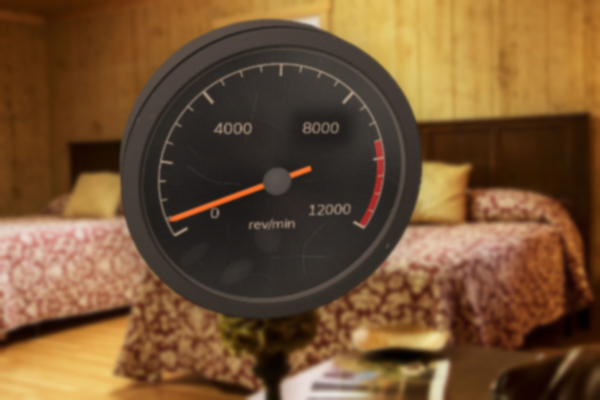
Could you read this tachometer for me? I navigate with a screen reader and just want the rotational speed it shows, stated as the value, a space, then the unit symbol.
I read 500 rpm
